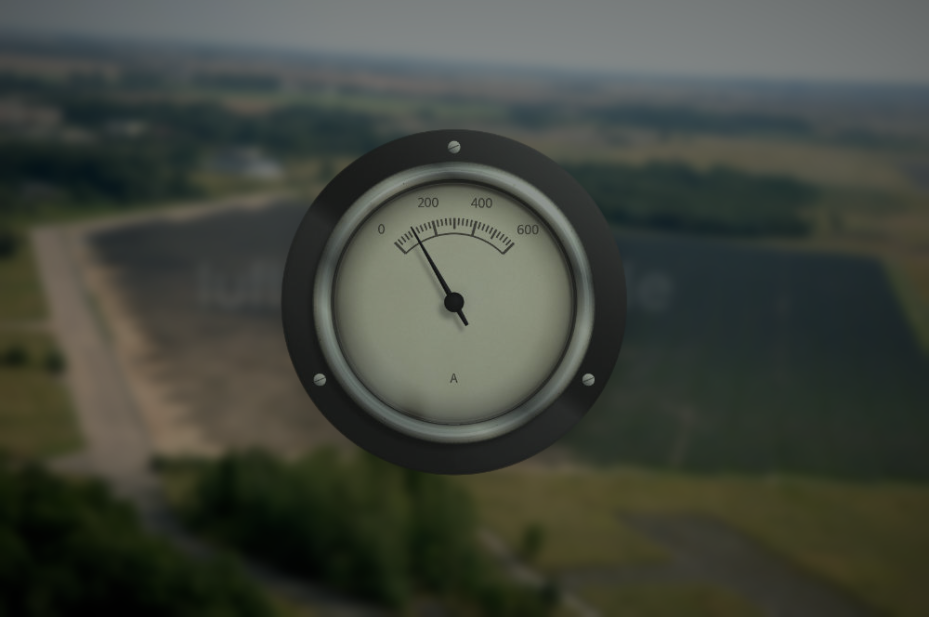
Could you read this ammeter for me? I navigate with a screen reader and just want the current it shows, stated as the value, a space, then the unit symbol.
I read 100 A
